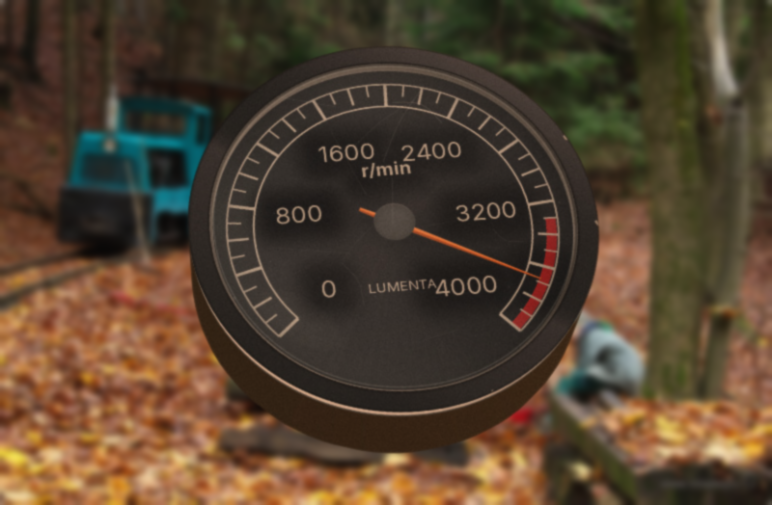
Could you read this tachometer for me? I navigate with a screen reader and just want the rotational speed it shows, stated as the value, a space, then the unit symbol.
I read 3700 rpm
